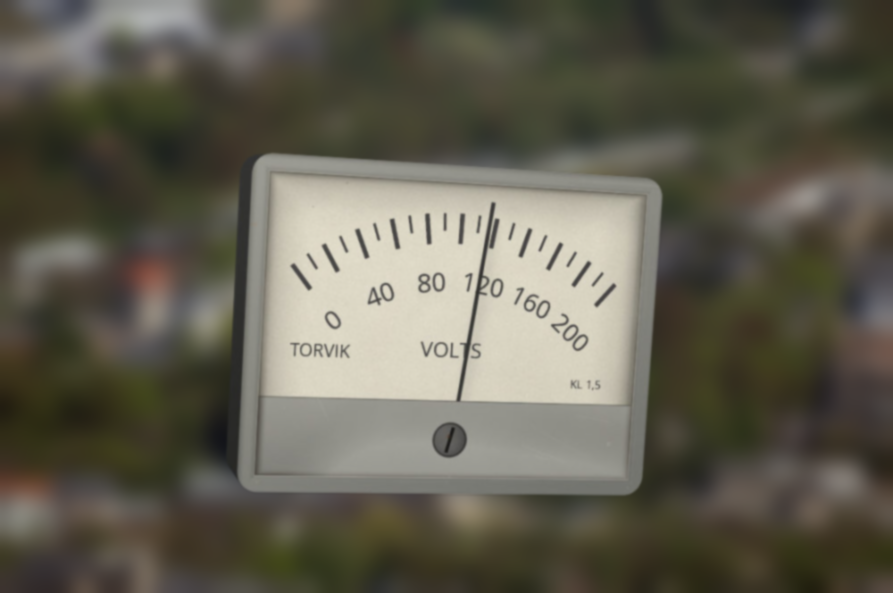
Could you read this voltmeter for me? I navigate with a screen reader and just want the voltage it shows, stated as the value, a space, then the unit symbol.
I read 115 V
